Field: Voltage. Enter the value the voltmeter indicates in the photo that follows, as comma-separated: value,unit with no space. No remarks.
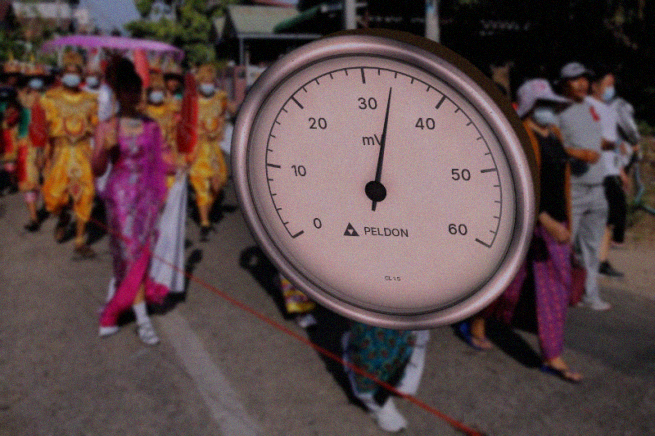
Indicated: 34,mV
